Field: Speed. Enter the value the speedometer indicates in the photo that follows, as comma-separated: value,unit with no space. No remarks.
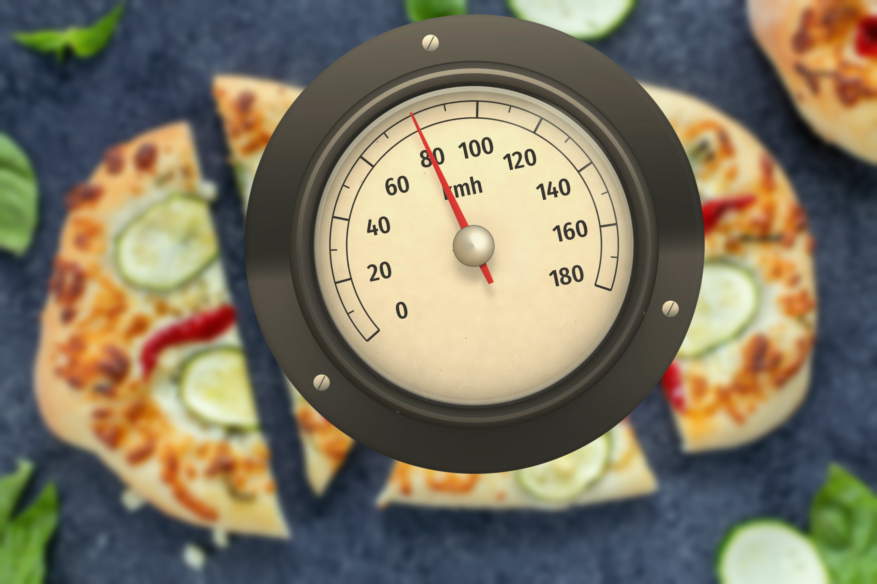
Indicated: 80,km/h
